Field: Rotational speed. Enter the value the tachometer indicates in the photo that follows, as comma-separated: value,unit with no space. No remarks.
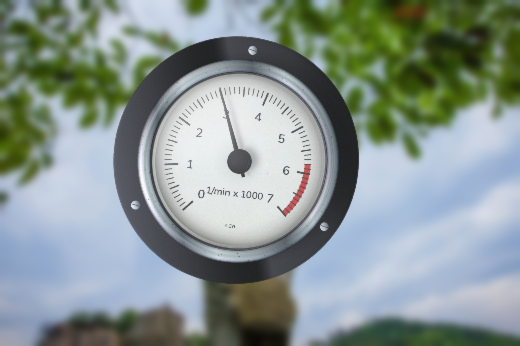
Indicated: 3000,rpm
